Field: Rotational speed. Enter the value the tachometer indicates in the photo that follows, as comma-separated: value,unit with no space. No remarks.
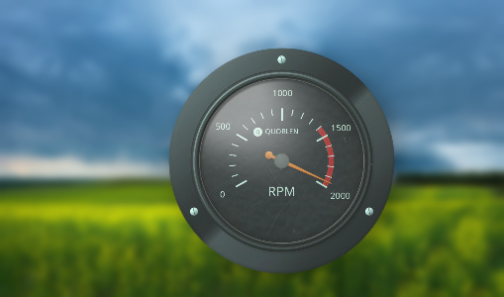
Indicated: 1950,rpm
